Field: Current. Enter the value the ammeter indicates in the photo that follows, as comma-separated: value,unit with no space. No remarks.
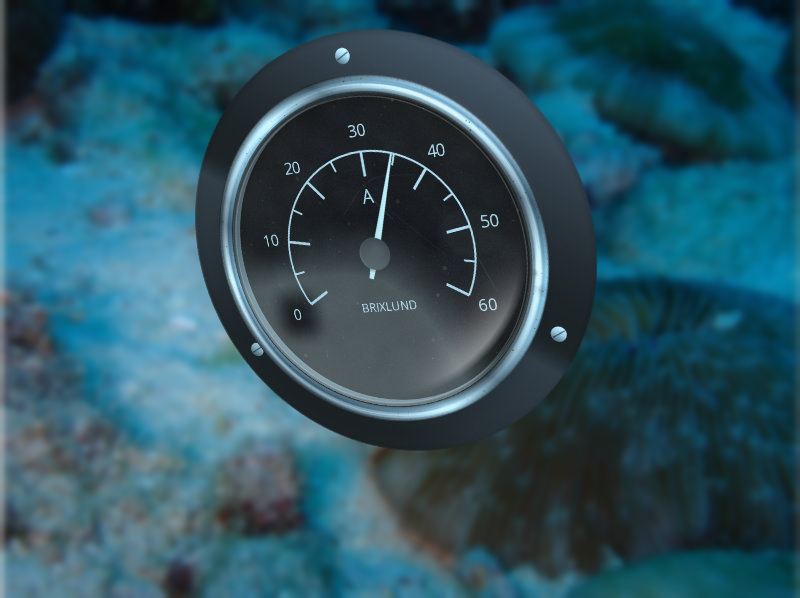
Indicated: 35,A
